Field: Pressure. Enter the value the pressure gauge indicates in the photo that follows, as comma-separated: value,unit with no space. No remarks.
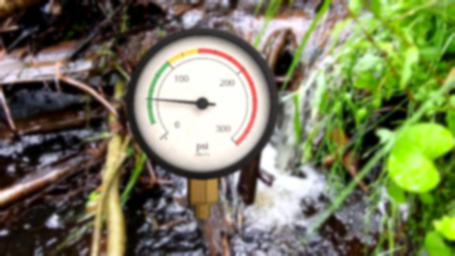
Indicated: 50,psi
